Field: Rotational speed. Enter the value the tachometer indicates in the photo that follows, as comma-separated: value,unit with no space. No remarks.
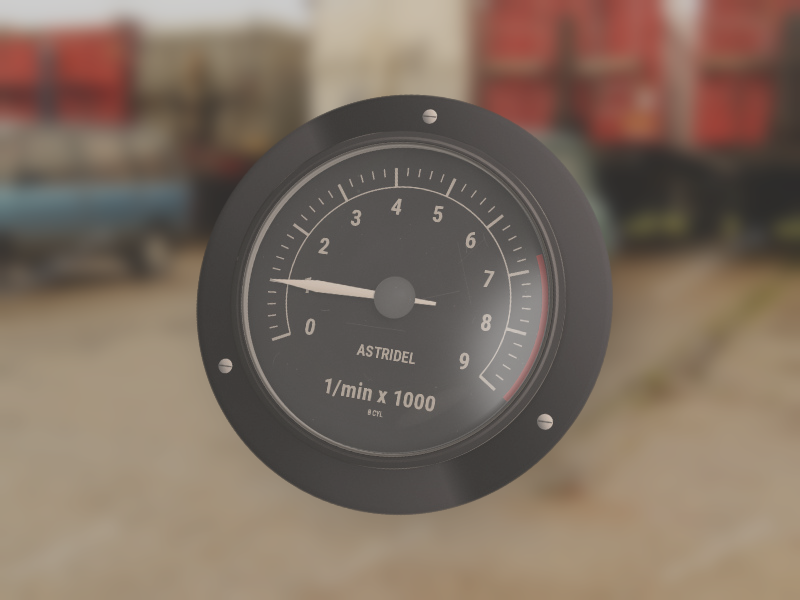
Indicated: 1000,rpm
